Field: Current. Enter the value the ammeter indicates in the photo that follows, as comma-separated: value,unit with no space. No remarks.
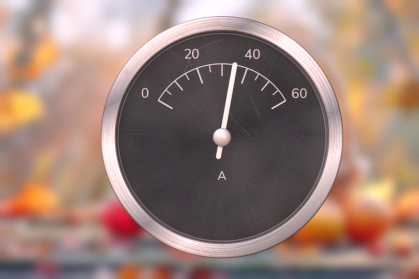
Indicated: 35,A
